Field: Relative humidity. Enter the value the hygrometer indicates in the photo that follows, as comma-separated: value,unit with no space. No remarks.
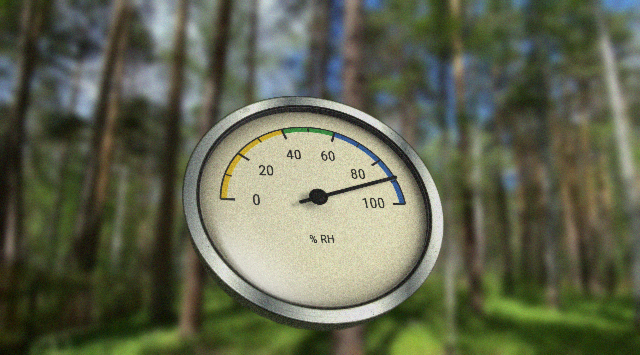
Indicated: 90,%
